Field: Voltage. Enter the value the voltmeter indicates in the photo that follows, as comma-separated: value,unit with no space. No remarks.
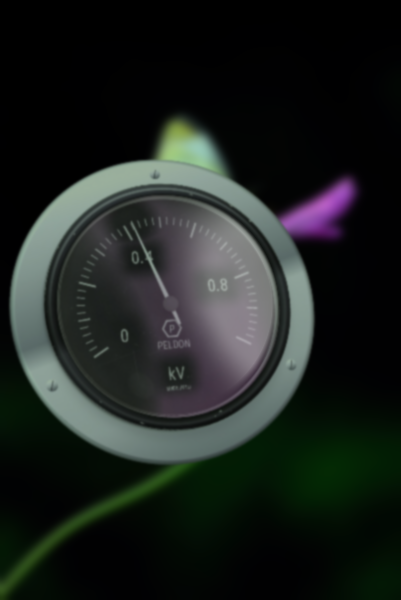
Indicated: 0.42,kV
